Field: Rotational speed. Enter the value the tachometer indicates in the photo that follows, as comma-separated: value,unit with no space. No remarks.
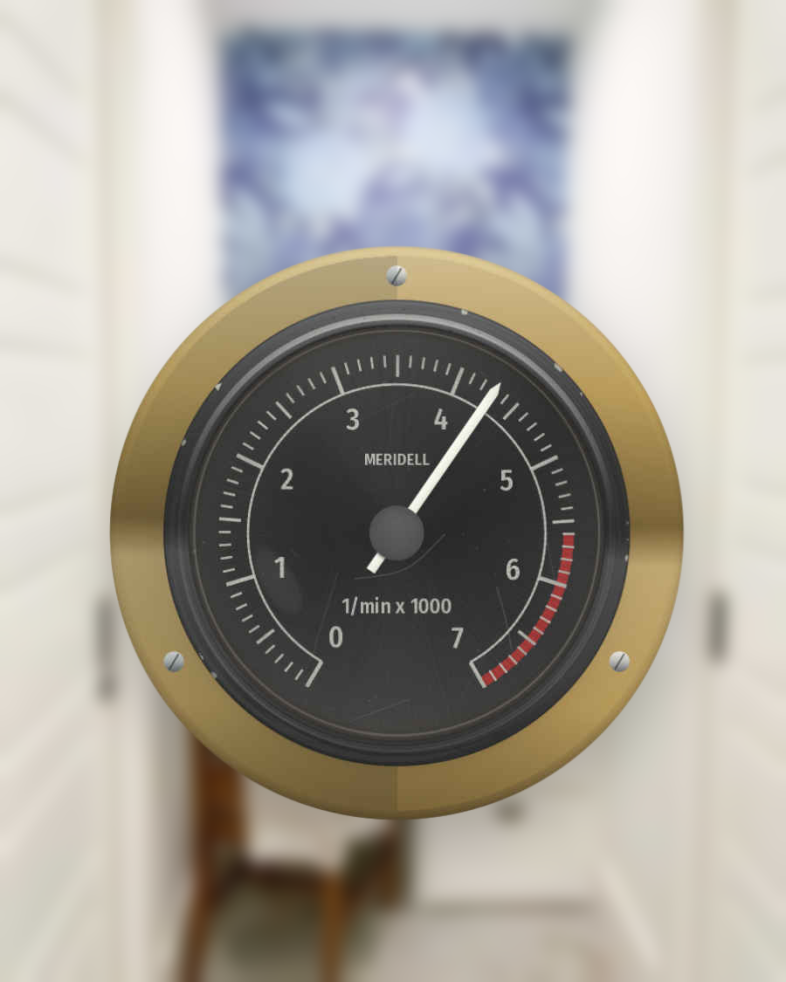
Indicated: 4300,rpm
